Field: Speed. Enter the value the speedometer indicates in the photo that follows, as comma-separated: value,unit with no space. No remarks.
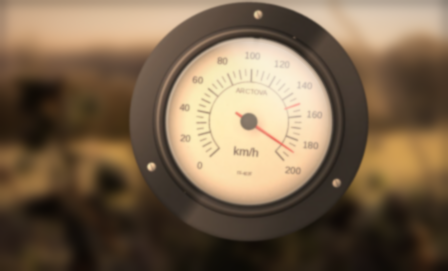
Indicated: 190,km/h
